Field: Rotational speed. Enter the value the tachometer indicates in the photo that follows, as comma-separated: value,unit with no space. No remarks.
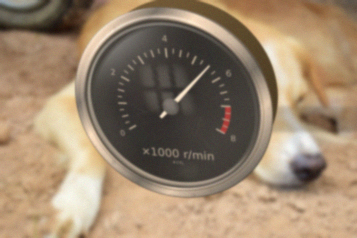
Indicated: 5500,rpm
